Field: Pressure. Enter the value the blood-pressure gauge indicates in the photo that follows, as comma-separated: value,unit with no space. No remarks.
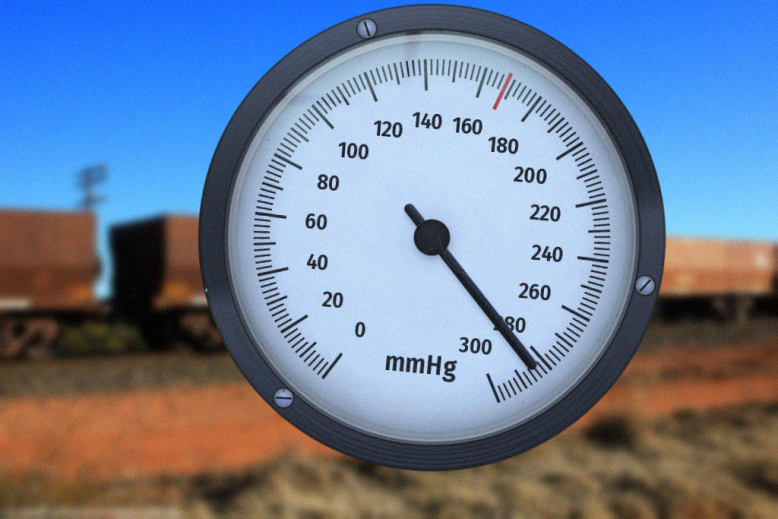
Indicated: 284,mmHg
